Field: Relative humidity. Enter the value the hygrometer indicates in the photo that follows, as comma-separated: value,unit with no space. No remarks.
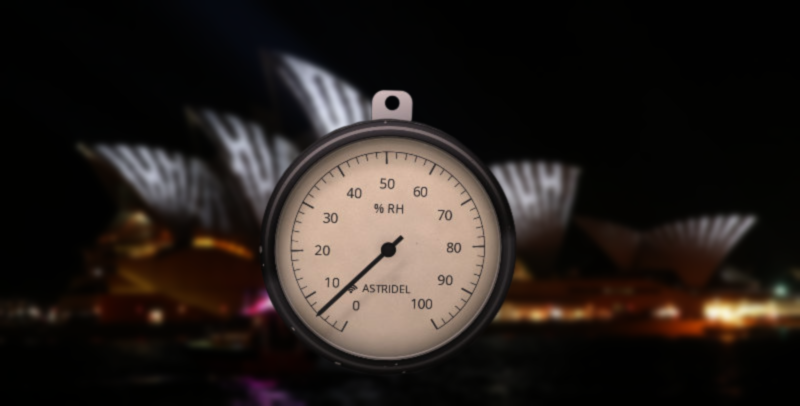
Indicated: 6,%
